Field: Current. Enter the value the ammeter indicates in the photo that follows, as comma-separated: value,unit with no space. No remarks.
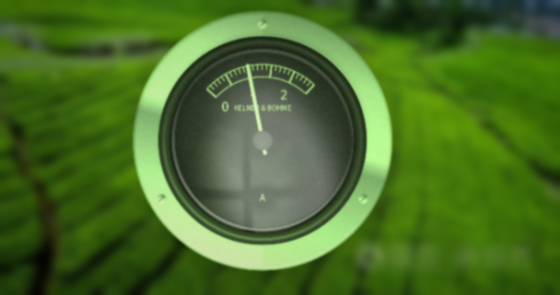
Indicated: 1,A
